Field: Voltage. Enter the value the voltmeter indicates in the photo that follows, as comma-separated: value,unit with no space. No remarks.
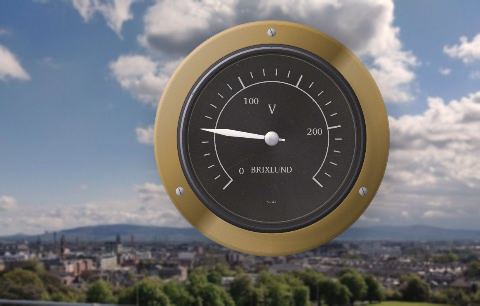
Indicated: 50,V
